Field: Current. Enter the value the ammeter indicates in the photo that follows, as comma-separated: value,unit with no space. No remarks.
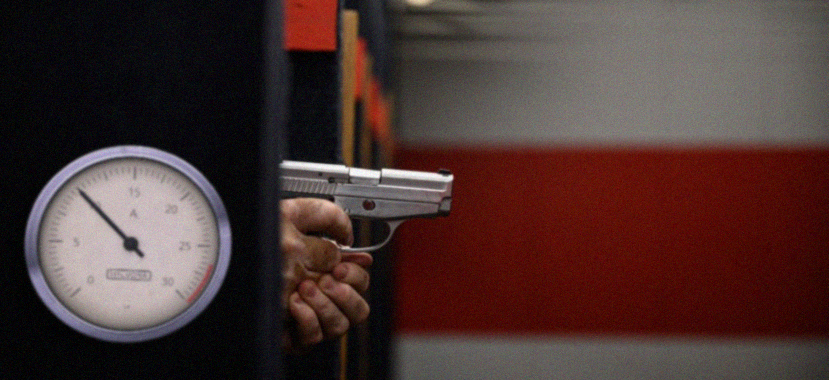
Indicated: 10,A
